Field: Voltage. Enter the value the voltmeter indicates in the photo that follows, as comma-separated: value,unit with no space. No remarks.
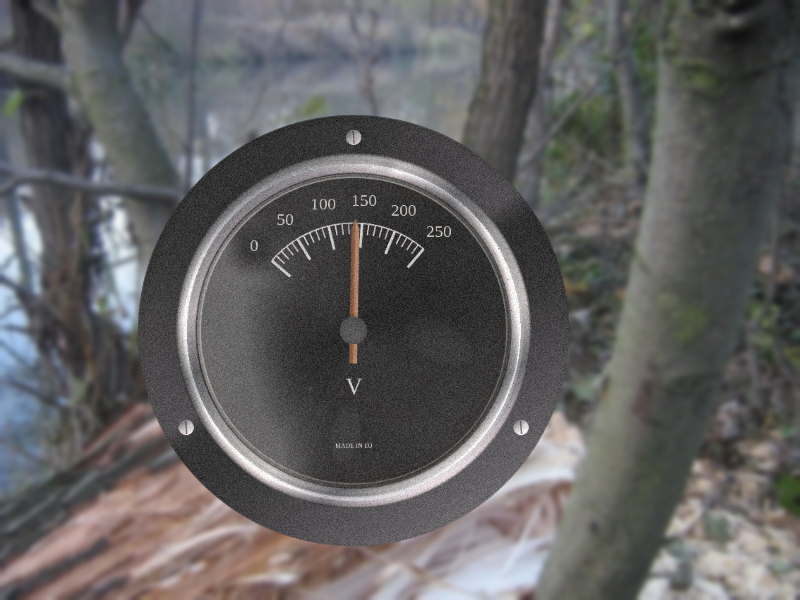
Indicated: 140,V
